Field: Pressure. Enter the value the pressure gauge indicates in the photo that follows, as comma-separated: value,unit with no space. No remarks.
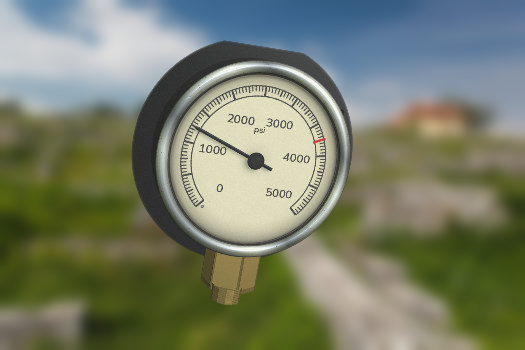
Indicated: 1250,psi
